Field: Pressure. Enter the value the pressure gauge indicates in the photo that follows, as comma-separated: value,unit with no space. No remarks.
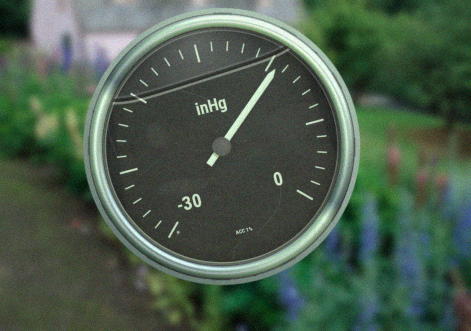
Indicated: -9.5,inHg
